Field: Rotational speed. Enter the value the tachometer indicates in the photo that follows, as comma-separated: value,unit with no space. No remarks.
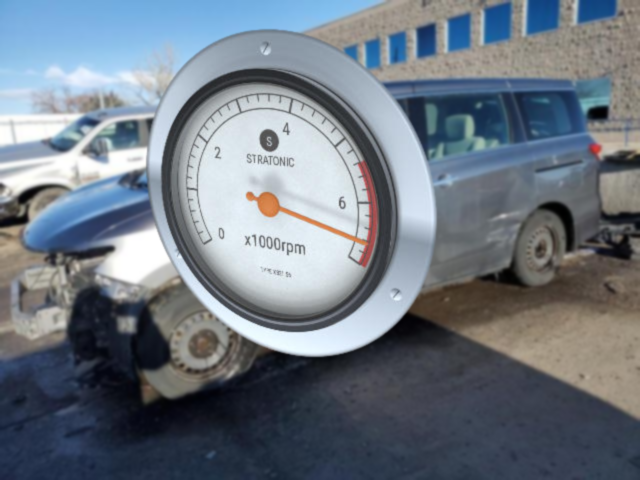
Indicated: 6600,rpm
